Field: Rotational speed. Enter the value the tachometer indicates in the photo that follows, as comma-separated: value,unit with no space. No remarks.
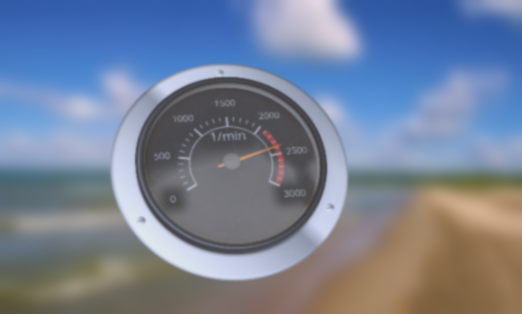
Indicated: 2400,rpm
